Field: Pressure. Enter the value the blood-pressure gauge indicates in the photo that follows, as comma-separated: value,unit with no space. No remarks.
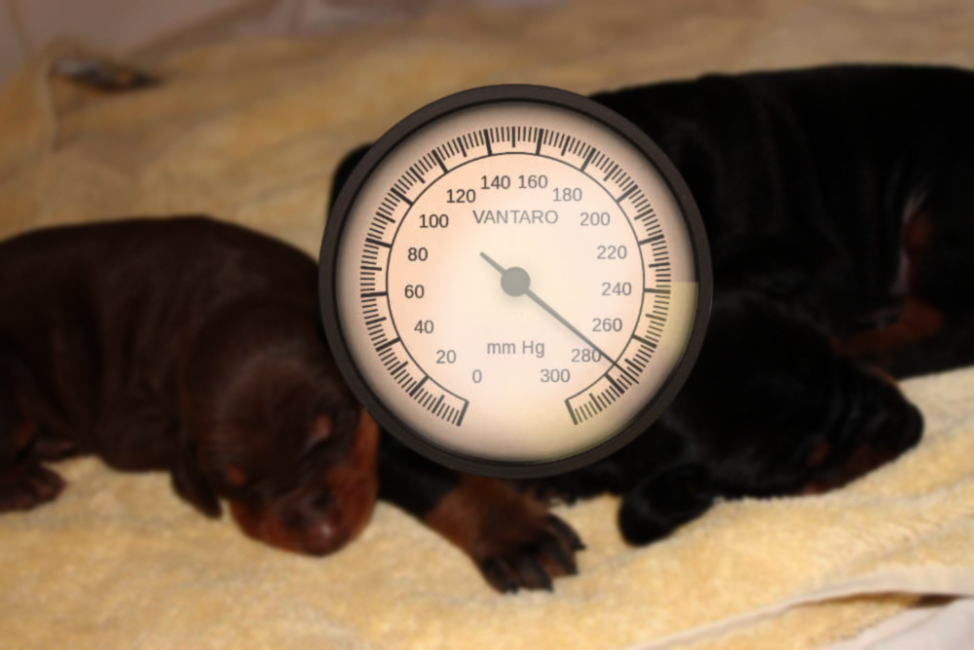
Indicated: 274,mmHg
